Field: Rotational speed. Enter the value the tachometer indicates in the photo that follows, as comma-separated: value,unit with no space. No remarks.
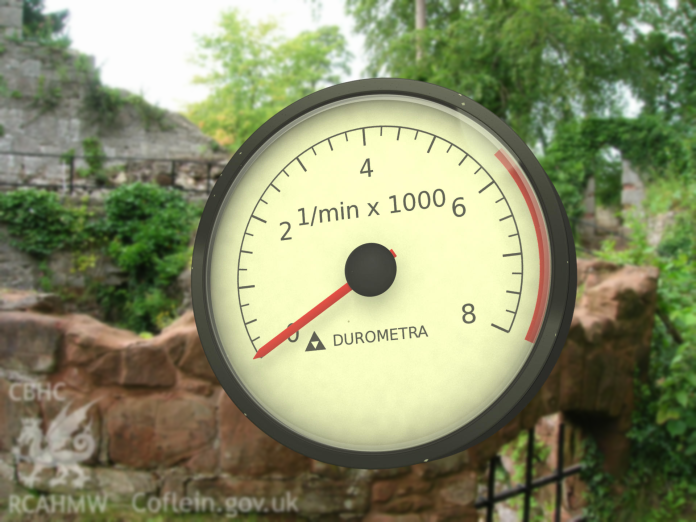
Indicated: 0,rpm
